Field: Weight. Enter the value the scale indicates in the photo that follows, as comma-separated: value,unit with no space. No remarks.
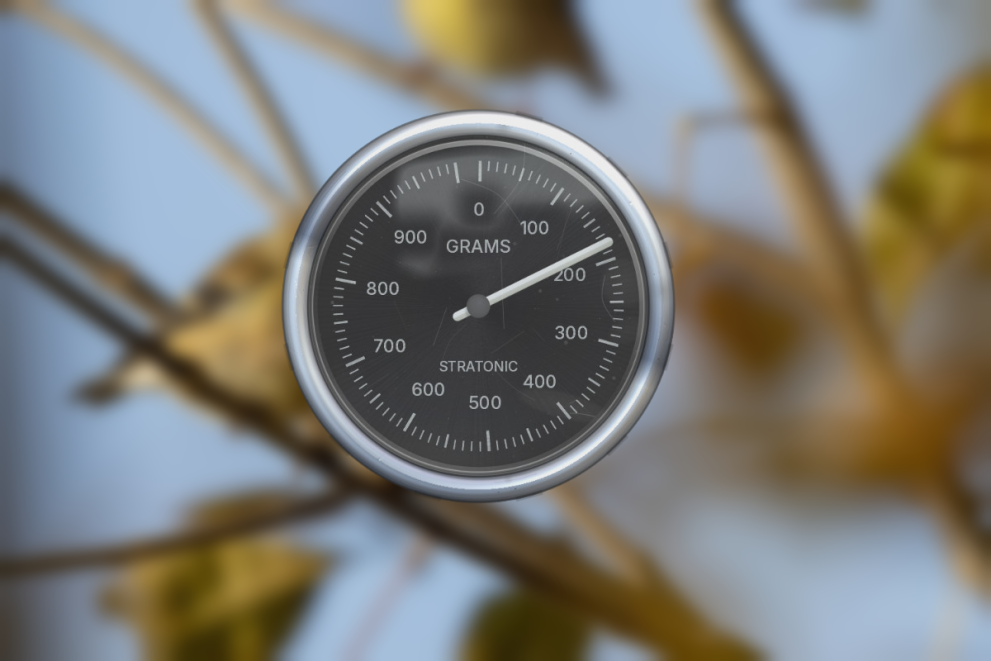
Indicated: 180,g
